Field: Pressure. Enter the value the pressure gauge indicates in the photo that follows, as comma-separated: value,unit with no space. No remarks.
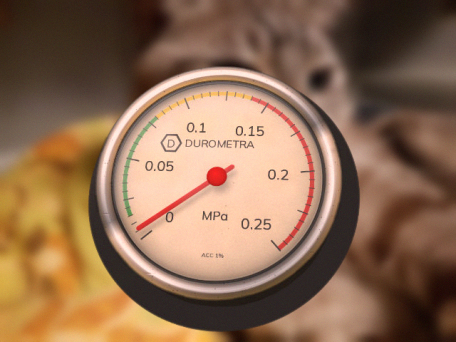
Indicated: 0.005,MPa
